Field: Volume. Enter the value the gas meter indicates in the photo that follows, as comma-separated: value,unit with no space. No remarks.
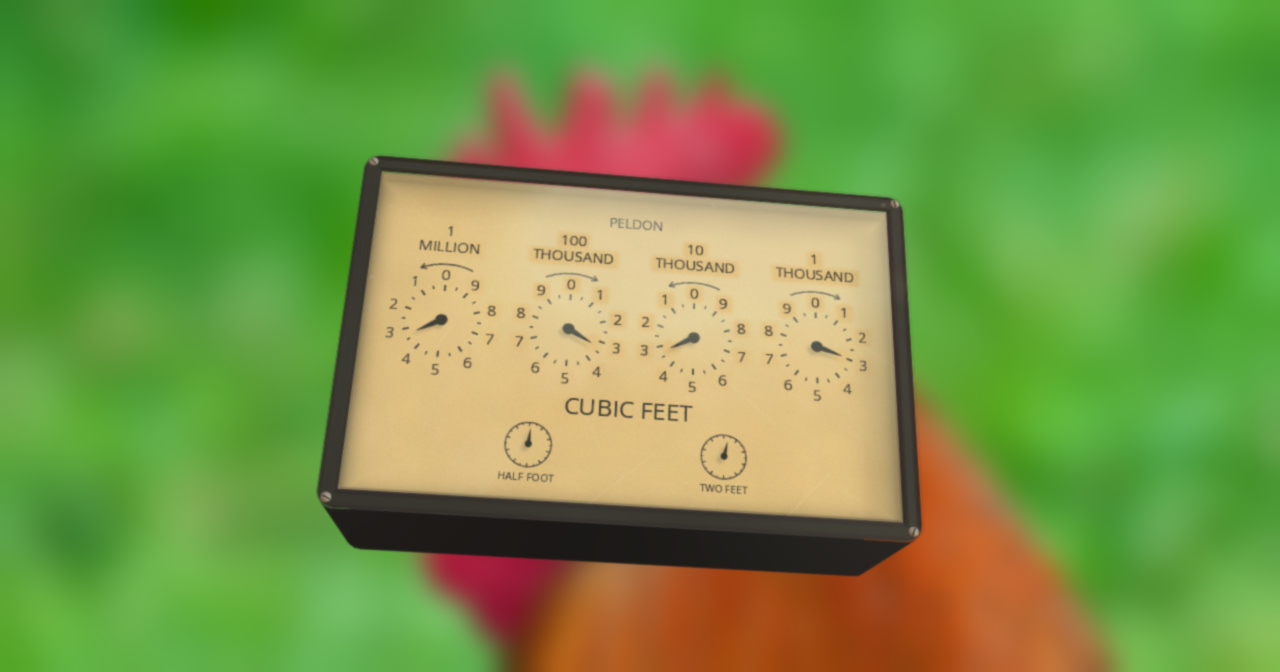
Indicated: 333300,ft³
